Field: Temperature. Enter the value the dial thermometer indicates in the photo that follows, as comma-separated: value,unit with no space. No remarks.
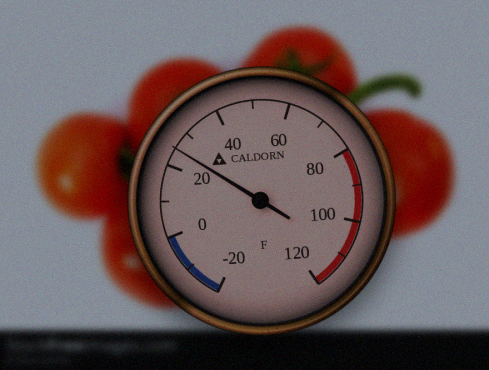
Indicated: 25,°F
